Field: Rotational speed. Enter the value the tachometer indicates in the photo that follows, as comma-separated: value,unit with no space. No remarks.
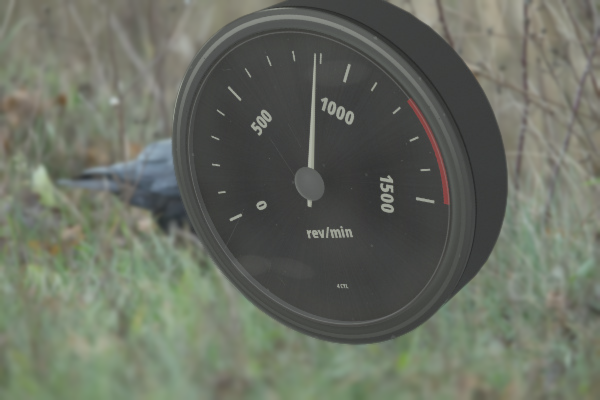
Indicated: 900,rpm
